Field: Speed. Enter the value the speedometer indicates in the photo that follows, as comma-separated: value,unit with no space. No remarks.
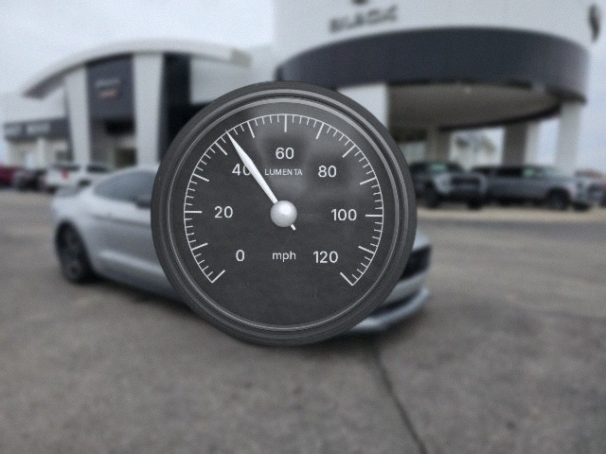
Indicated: 44,mph
